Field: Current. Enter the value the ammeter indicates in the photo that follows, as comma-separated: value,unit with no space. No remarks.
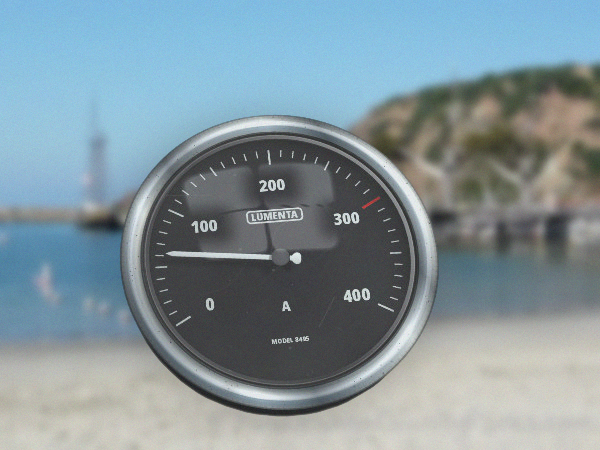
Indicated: 60,A
